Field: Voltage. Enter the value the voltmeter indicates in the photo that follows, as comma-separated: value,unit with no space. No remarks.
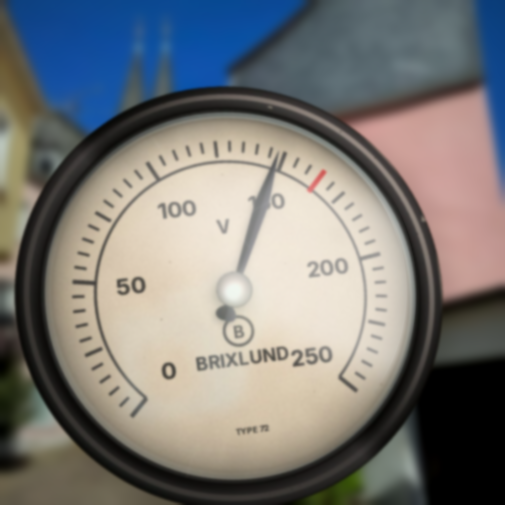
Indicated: 147.5,V
